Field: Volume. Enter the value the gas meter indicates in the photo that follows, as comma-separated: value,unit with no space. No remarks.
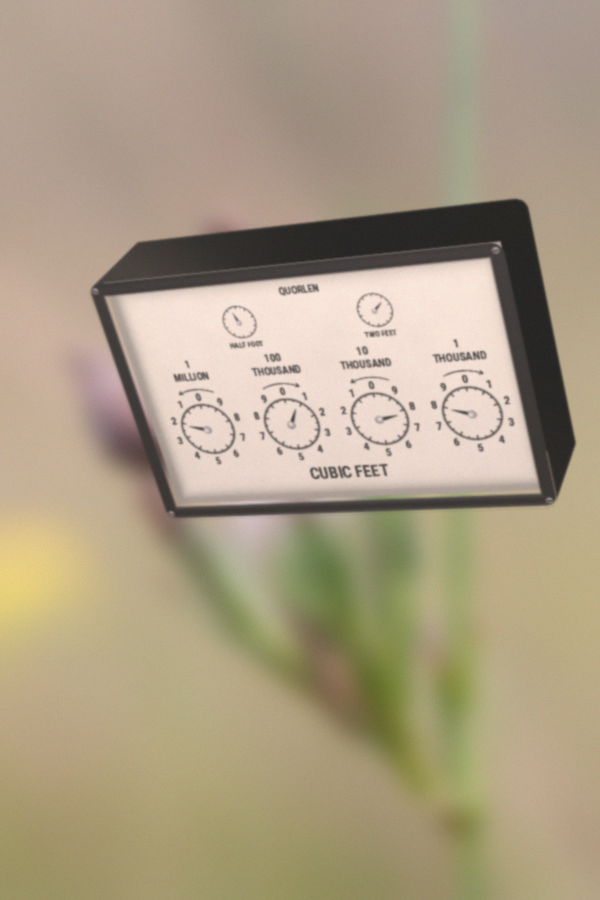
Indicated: 207800,ft³
